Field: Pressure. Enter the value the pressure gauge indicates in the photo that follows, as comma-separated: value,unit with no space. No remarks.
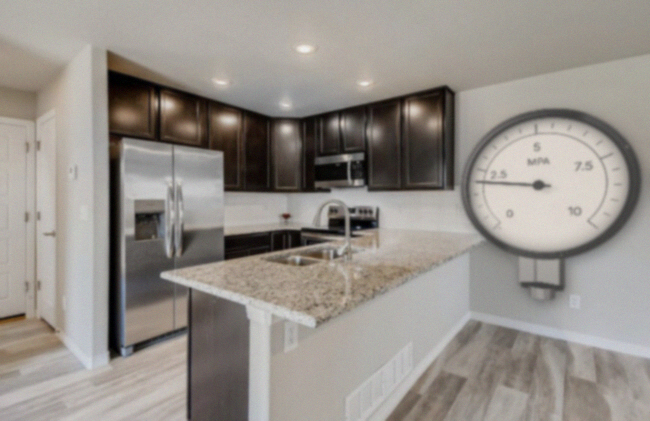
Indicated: 2,MPa
